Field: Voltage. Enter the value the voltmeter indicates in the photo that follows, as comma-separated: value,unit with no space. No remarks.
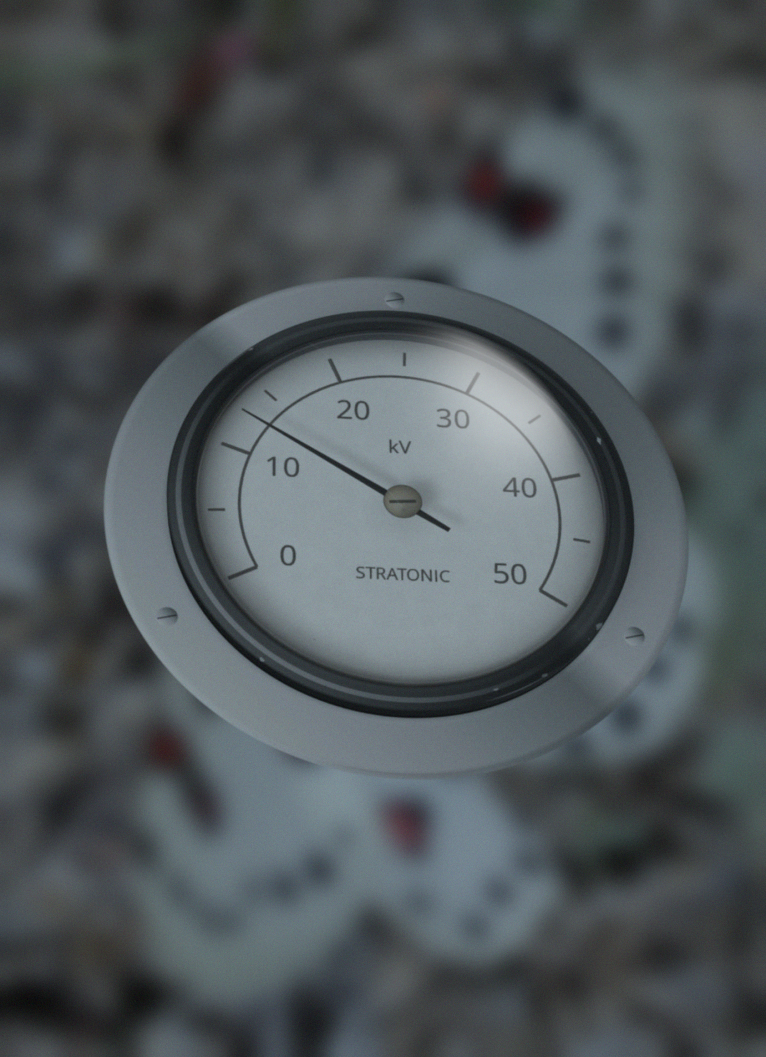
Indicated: 12.5,kV
